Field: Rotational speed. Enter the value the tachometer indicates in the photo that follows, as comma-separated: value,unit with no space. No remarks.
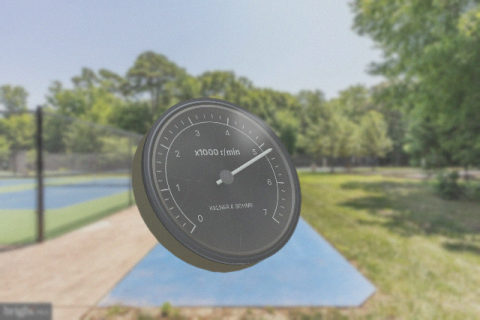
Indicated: 5200,rpm
